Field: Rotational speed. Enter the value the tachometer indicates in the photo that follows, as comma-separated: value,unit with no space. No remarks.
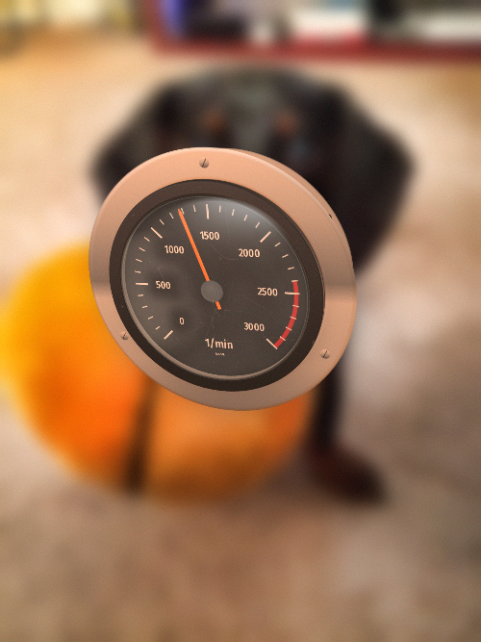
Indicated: 1300,rpm
